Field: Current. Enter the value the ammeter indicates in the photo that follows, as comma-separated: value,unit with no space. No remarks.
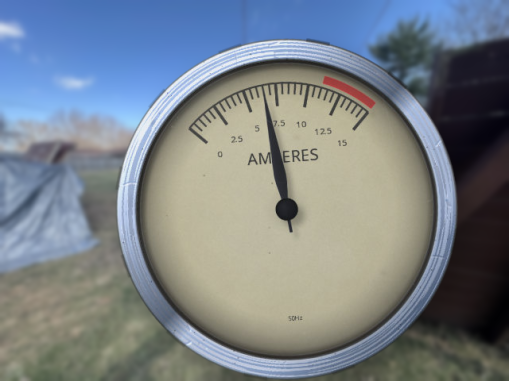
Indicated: 6.5,A
